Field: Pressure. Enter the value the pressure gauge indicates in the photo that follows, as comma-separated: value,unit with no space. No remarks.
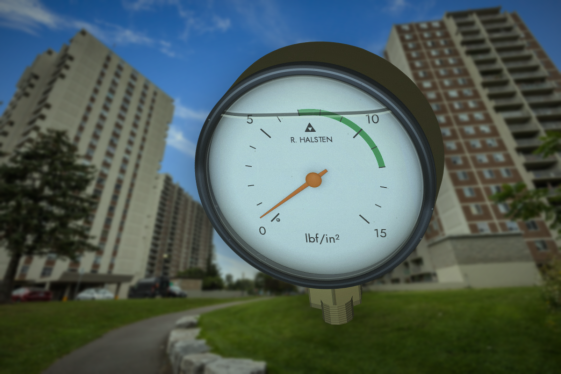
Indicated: 0.5,psi
